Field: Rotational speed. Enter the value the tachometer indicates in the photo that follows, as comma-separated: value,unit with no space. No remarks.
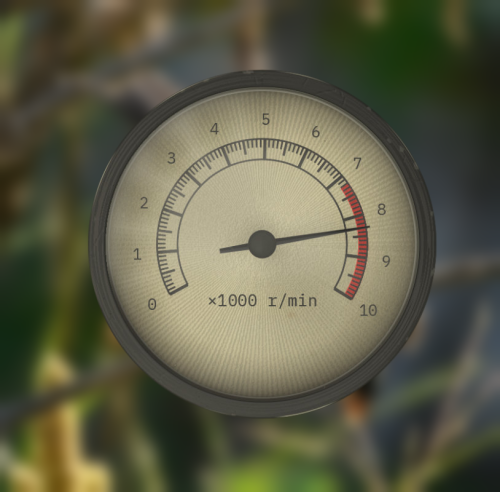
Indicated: 8300,rpm
